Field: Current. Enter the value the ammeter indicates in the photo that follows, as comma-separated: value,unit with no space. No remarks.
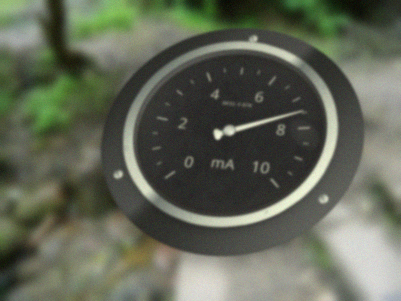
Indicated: 7.5,mA
